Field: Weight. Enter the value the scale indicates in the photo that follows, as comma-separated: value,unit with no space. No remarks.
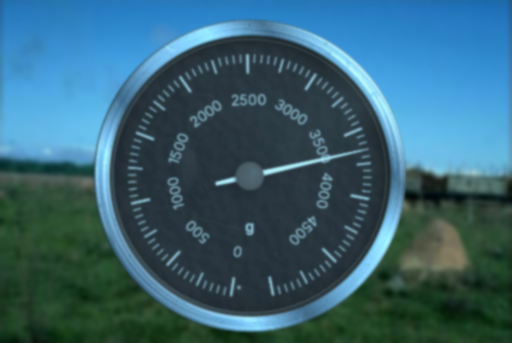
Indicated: 3650,g
